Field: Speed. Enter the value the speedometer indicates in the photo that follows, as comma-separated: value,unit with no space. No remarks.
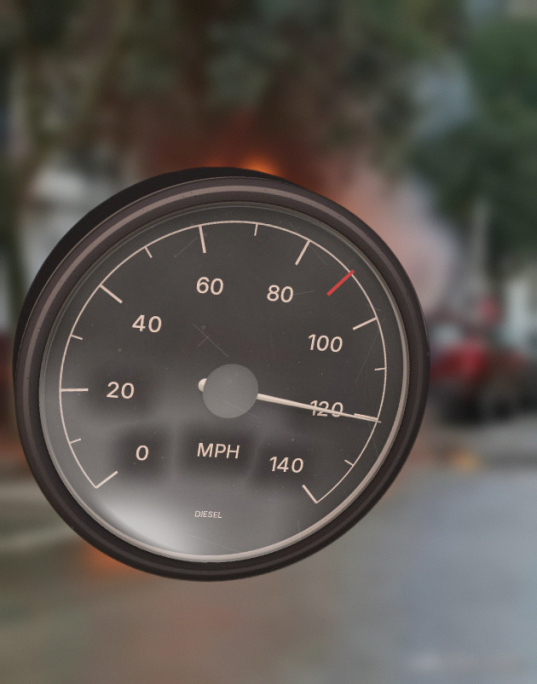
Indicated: 120,mph
